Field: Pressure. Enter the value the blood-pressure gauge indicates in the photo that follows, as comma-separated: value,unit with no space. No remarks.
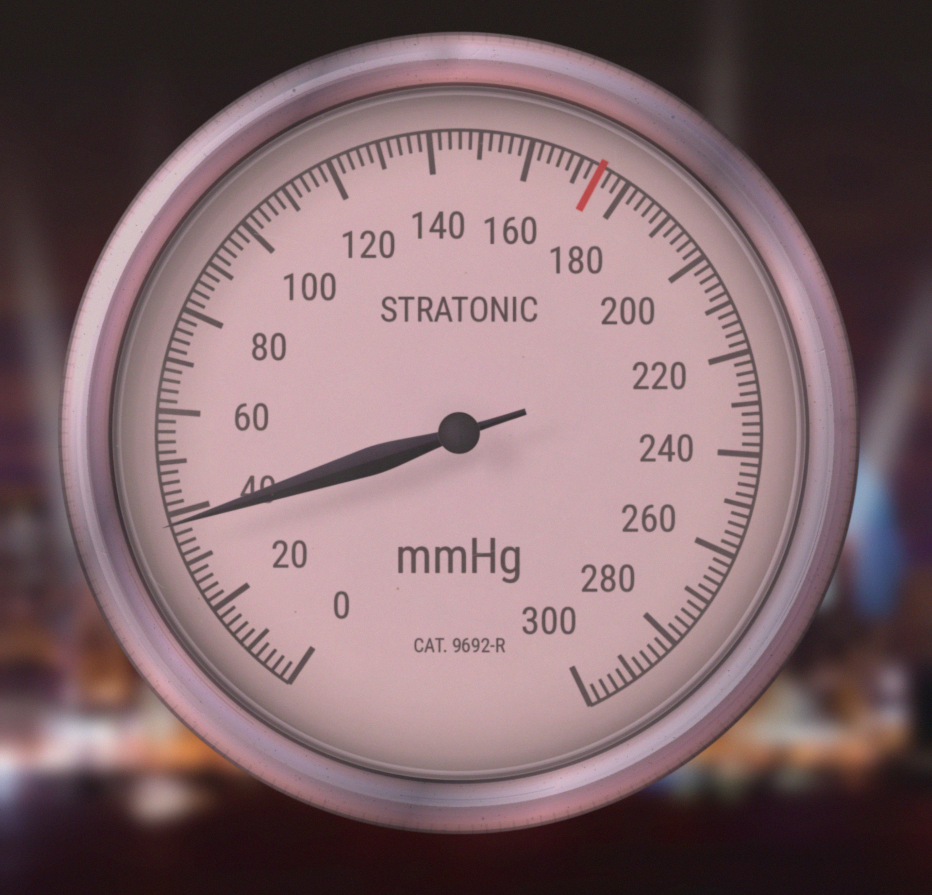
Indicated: 38,mmHg
